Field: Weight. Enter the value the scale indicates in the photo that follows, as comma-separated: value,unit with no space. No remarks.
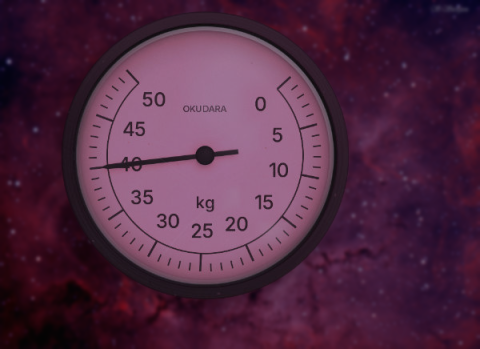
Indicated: 40,kg
